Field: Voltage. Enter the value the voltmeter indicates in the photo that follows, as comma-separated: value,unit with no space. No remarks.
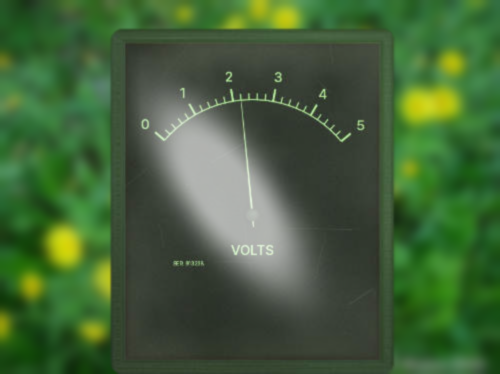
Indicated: 2.2,V
